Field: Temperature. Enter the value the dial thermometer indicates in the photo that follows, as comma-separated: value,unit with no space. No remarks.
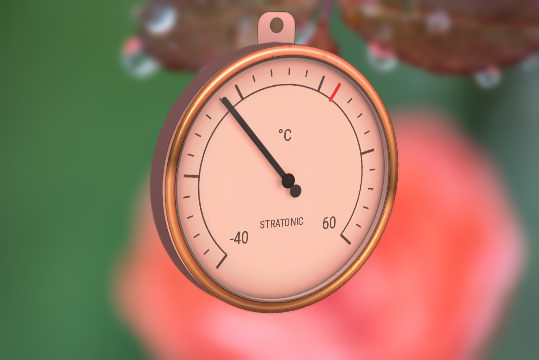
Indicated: -4,°C
